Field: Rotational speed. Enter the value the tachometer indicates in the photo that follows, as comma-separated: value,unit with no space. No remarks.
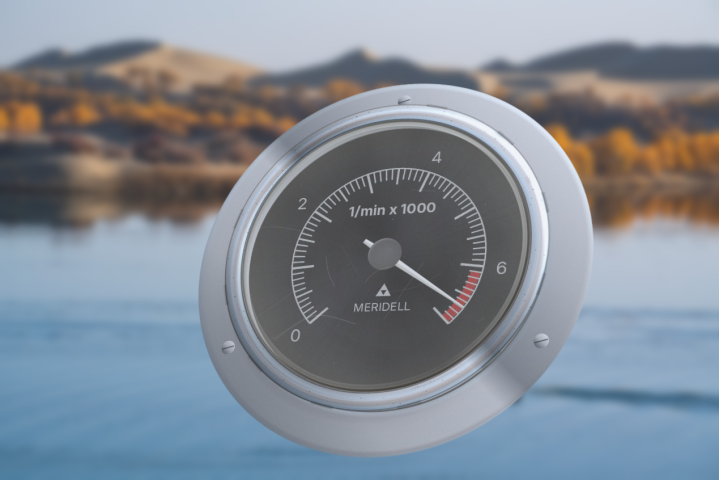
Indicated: 6700,rpm
